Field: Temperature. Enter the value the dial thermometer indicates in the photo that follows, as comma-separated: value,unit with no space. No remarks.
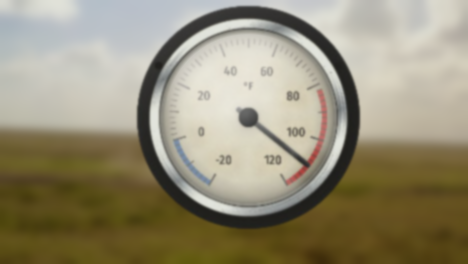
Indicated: 110,°F
